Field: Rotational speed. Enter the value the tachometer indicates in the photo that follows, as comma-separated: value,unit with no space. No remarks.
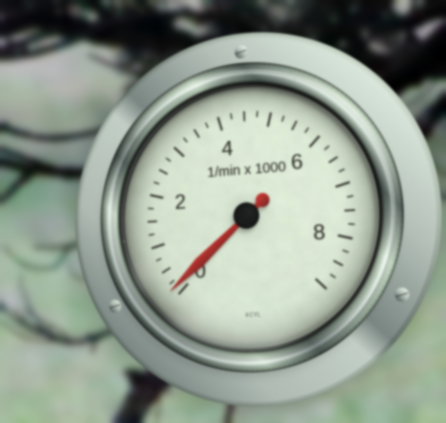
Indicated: 125,rpm
